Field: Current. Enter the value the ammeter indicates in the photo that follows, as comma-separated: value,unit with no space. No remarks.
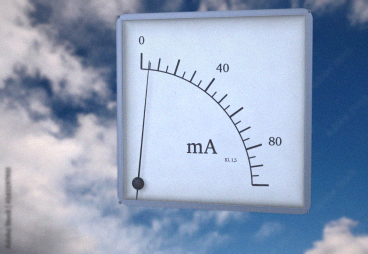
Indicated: 5,mA
